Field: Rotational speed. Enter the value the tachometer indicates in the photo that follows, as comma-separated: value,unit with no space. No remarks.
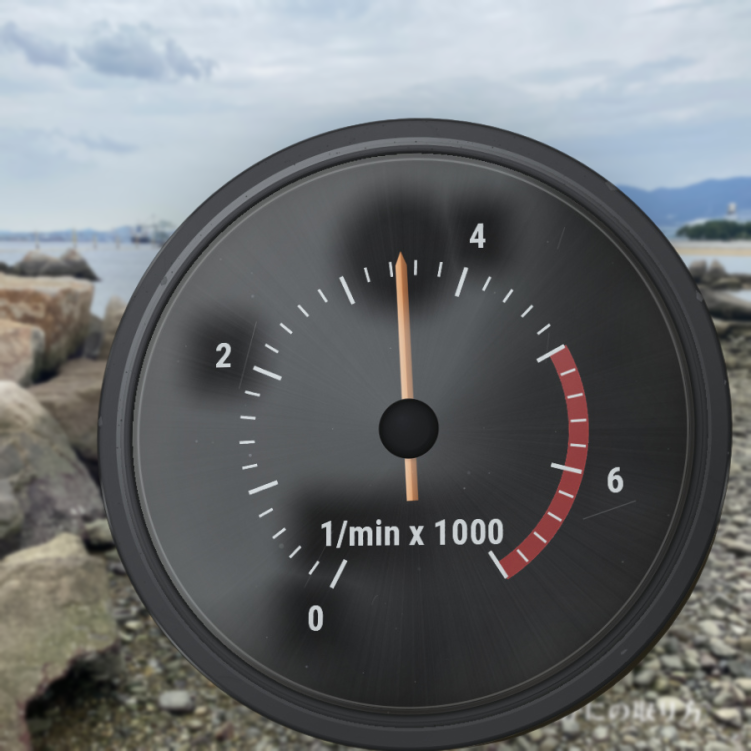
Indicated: 3500,rpm
